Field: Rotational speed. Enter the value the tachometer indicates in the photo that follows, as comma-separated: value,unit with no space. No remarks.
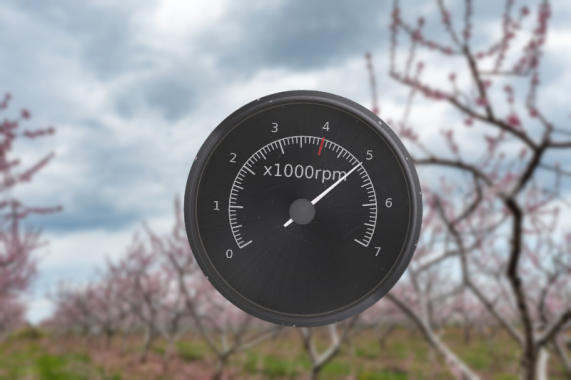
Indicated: 5000,rpm
